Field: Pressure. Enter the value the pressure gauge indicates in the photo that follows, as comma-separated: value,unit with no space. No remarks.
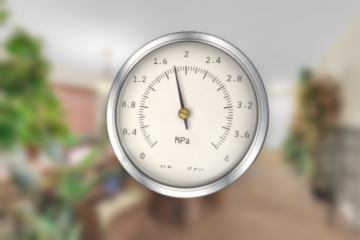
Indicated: 1.8,MPa
